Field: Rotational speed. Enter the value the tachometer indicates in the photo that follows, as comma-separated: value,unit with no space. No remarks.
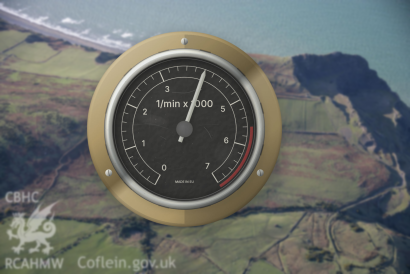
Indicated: 4000,rpm
